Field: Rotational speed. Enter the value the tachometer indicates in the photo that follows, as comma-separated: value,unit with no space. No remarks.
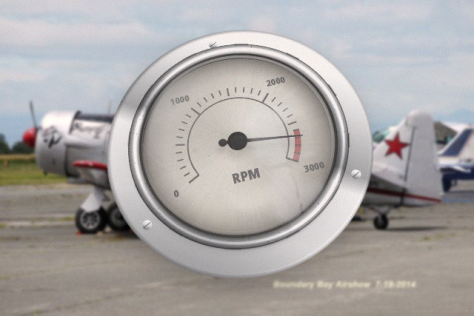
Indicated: 2700,rpm
